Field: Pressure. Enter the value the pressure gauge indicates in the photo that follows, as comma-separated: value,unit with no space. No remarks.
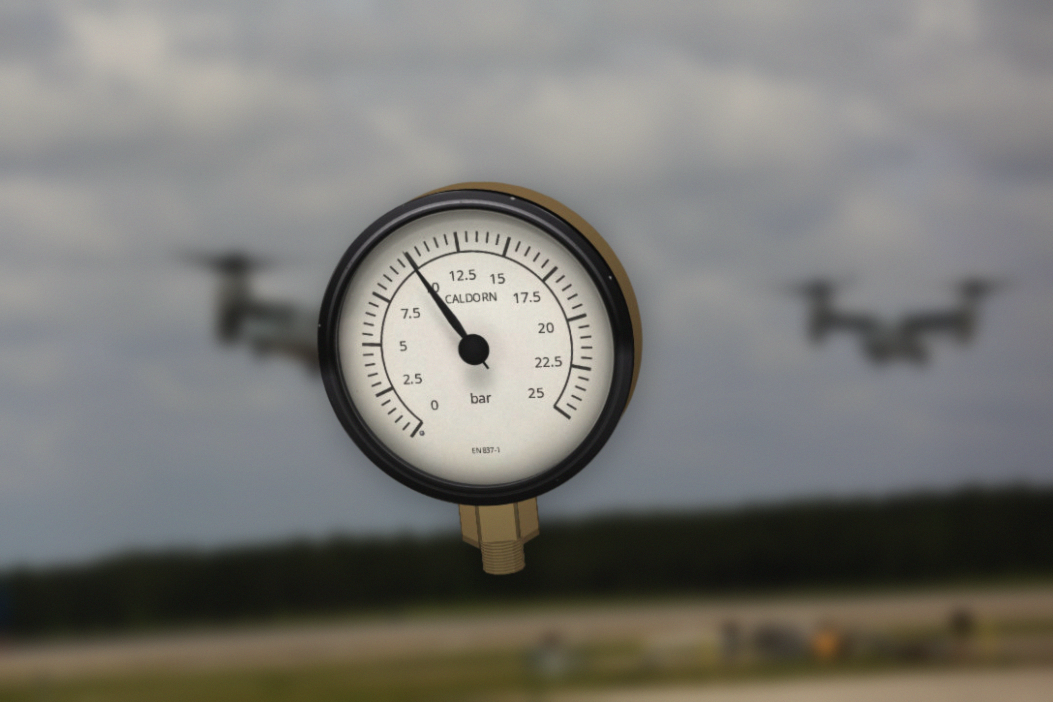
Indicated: 10,bar
